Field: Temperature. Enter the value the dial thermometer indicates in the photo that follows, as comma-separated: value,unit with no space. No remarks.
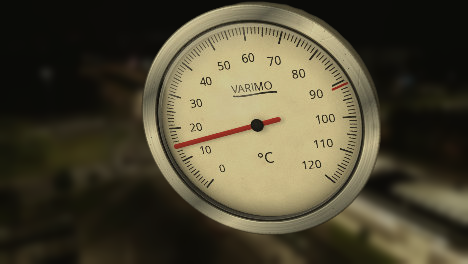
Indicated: 15,°C
